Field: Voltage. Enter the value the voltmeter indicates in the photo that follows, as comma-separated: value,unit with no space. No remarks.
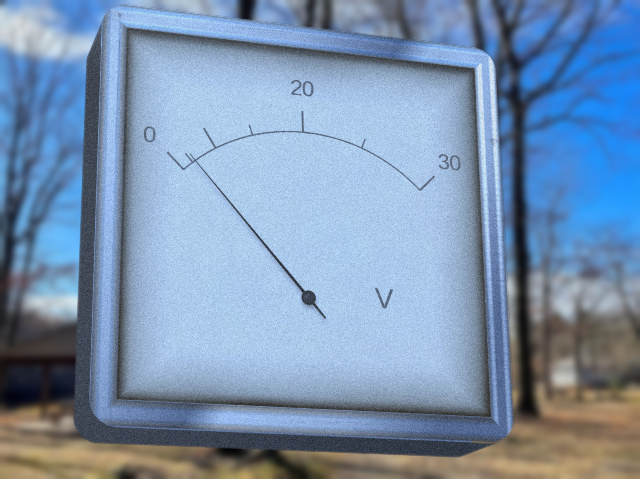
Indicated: 5,V
